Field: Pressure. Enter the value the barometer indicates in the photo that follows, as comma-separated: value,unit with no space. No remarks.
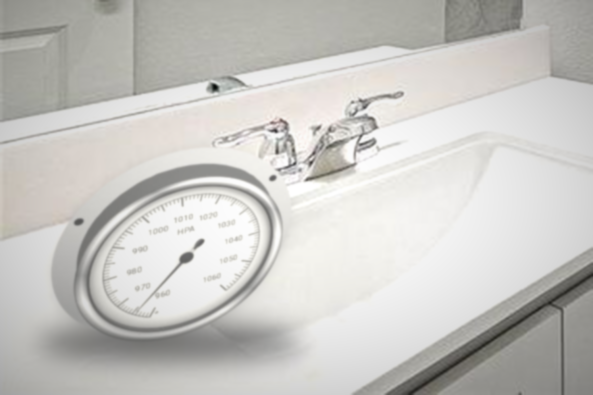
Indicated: 965,hPa
